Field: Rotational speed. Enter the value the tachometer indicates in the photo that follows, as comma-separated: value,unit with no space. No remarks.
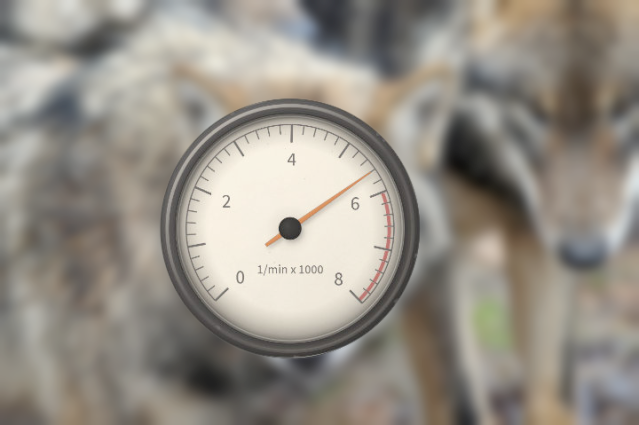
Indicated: 5600,rpm
